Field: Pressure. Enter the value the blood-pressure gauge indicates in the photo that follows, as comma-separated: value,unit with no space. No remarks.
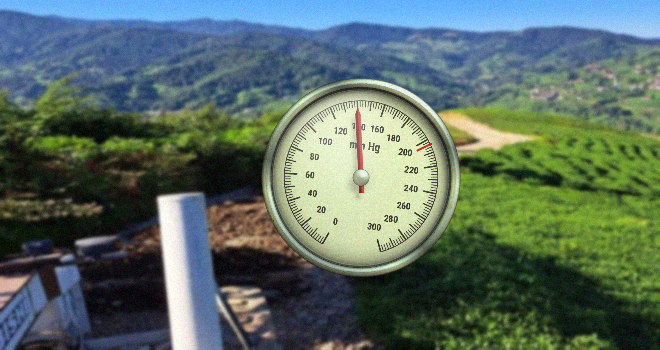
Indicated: 140,mmHg
